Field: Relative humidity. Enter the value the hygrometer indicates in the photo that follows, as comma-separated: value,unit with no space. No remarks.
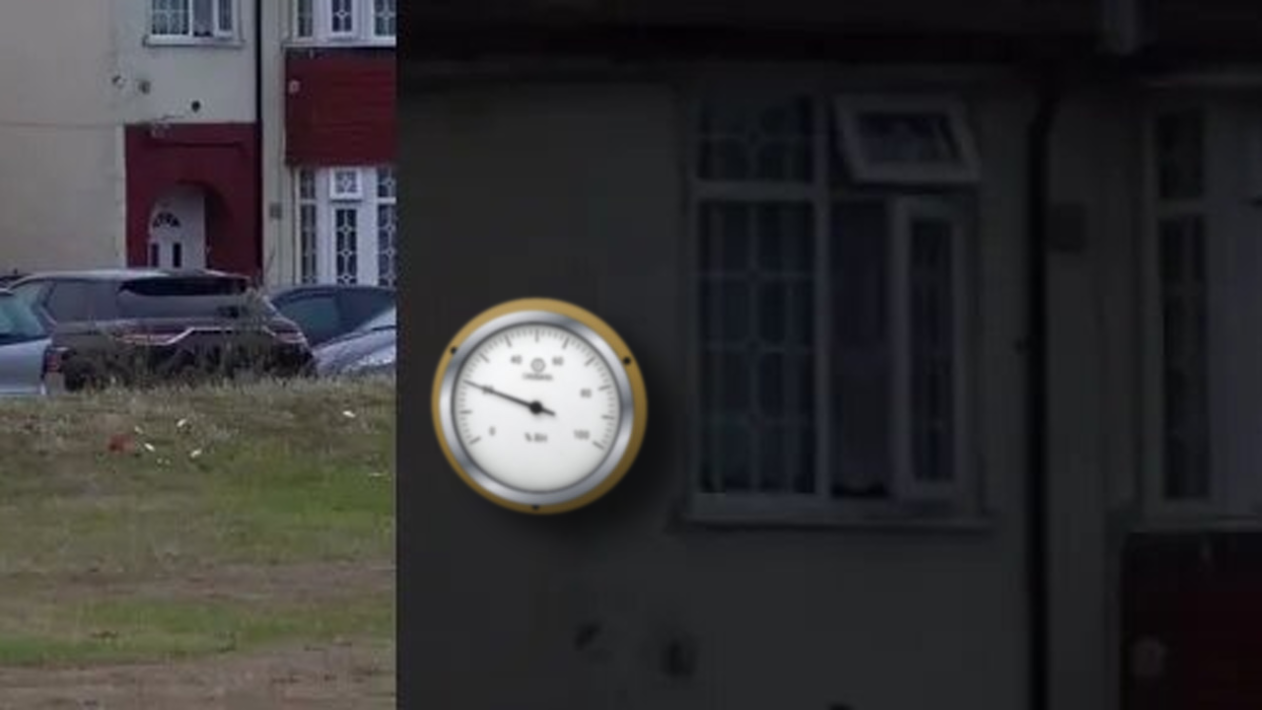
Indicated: 20,%
